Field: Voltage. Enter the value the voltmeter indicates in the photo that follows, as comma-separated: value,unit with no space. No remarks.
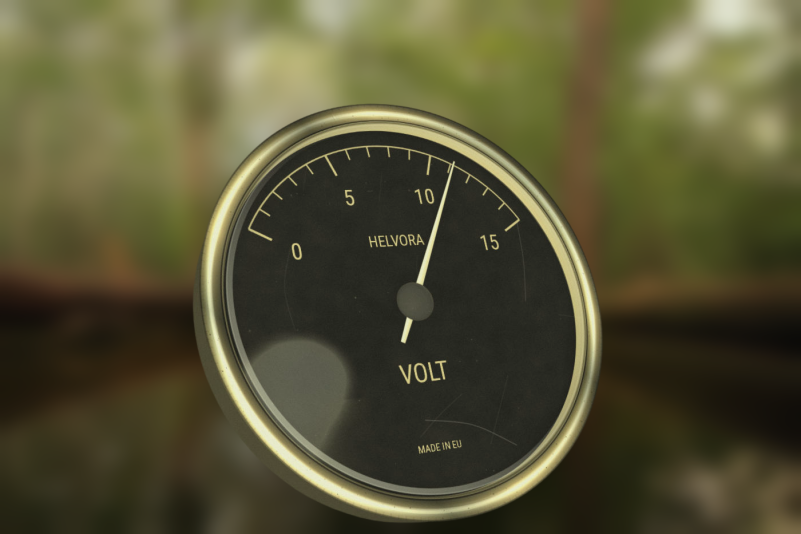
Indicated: 11,V
